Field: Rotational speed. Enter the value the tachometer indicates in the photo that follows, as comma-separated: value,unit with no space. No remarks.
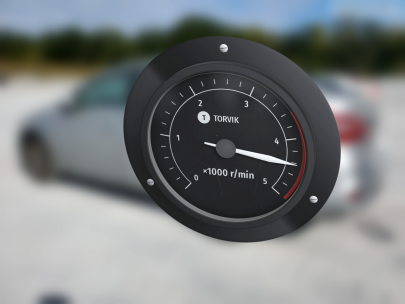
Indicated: 4400,rpm
